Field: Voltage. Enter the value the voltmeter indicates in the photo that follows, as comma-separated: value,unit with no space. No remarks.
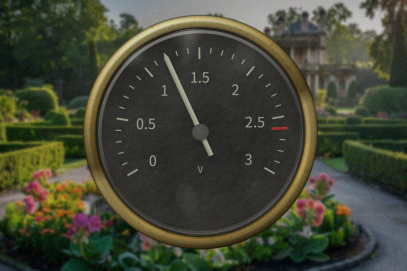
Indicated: 1.2,V
